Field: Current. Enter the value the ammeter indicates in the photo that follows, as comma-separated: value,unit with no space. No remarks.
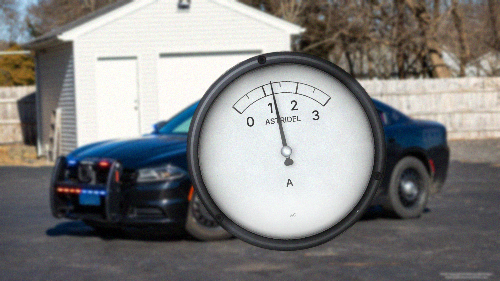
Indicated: 1.25,A
